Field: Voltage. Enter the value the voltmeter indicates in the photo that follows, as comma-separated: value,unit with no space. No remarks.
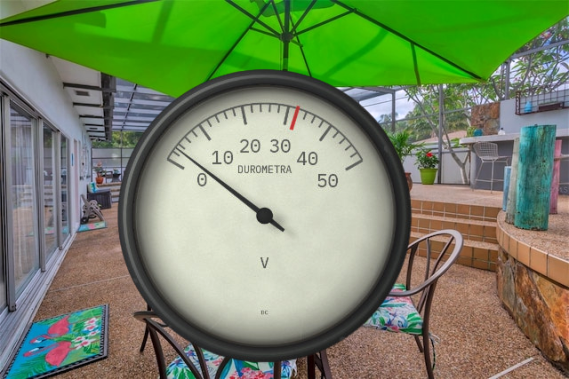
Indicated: 3,V
